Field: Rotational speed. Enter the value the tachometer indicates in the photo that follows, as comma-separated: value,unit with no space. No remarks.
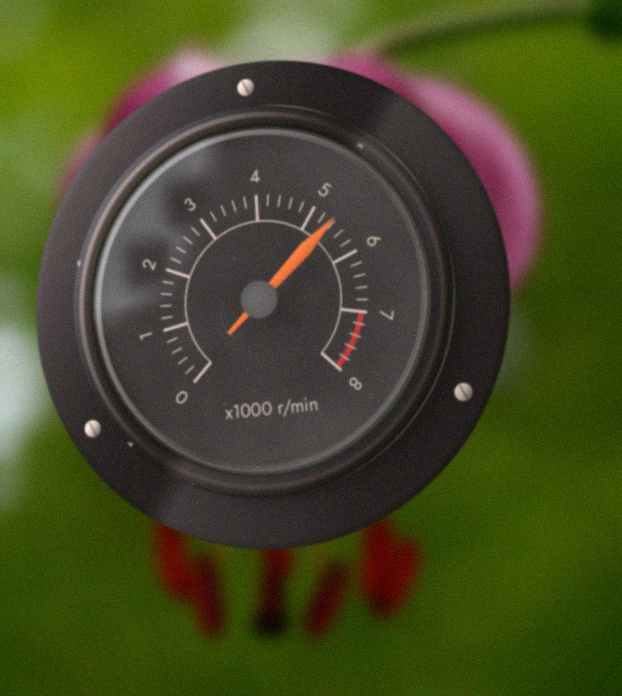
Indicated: 5400,rpm
